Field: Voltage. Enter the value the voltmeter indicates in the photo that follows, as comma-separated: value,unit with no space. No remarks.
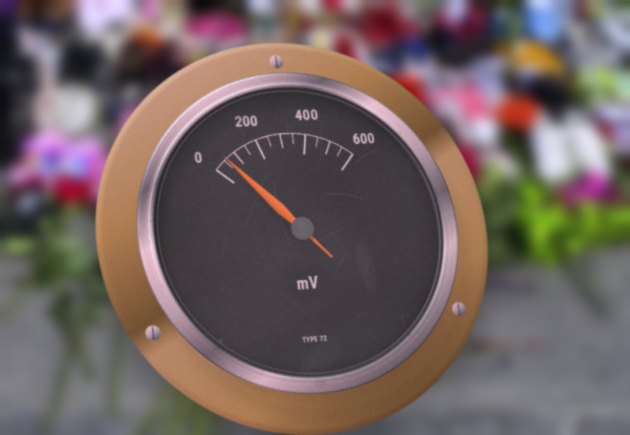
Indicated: 50,mV
